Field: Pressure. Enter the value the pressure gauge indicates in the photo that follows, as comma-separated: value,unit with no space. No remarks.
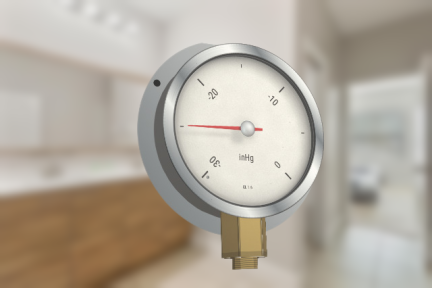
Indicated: -25,inHg
